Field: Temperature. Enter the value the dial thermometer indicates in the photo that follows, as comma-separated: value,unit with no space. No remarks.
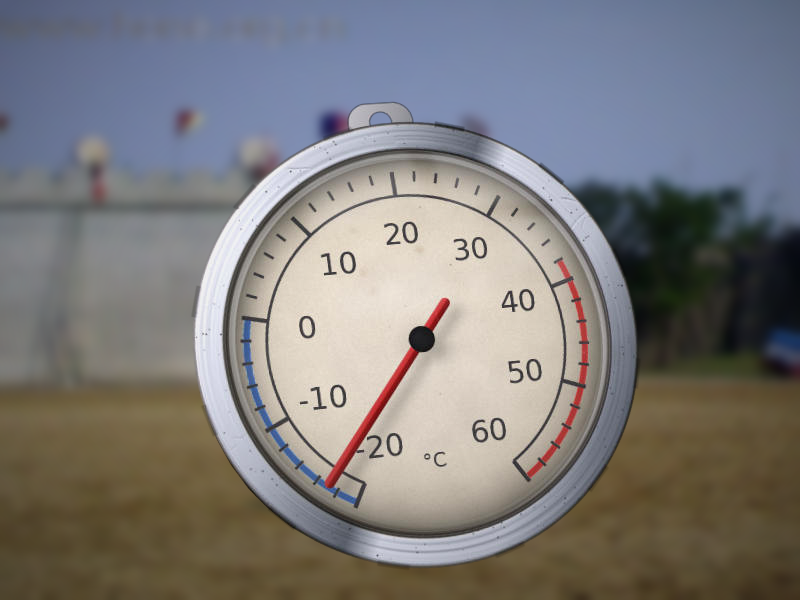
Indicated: -17,°C
